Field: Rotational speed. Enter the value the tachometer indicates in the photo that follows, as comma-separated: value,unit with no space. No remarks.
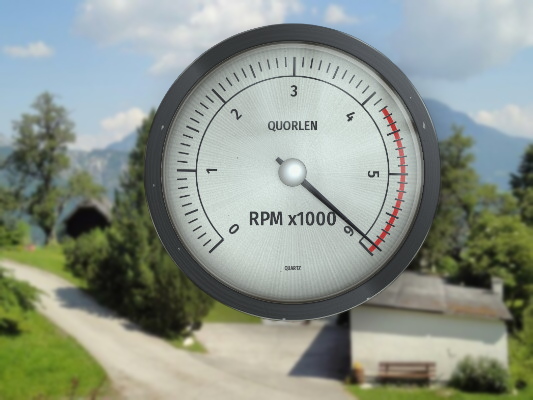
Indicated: 5900,rpm
